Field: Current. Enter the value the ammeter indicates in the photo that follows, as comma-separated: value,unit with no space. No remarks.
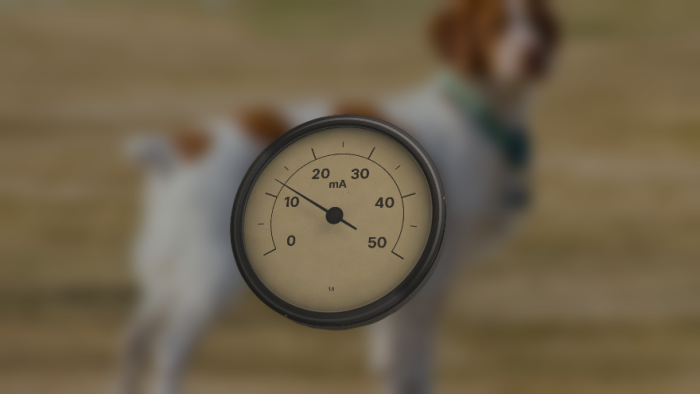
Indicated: 12.5,mA
